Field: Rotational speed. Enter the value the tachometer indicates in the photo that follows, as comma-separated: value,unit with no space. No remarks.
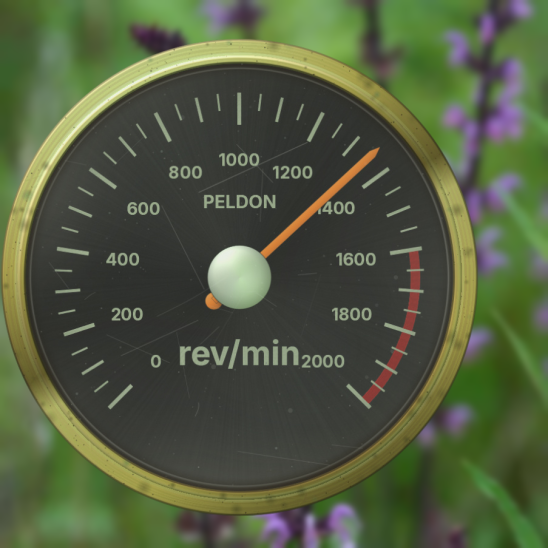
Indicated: 1350,rpm
